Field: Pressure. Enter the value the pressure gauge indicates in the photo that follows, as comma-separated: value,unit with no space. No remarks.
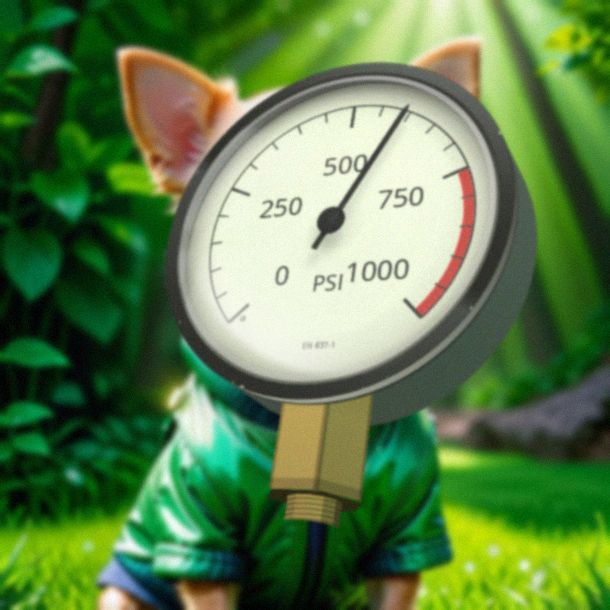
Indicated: 600,psi
